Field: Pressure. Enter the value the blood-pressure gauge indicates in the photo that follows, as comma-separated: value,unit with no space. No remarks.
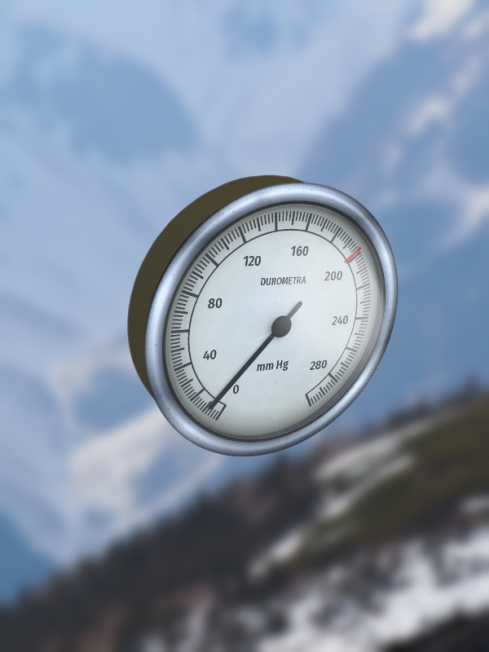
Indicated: 10,mmHg
